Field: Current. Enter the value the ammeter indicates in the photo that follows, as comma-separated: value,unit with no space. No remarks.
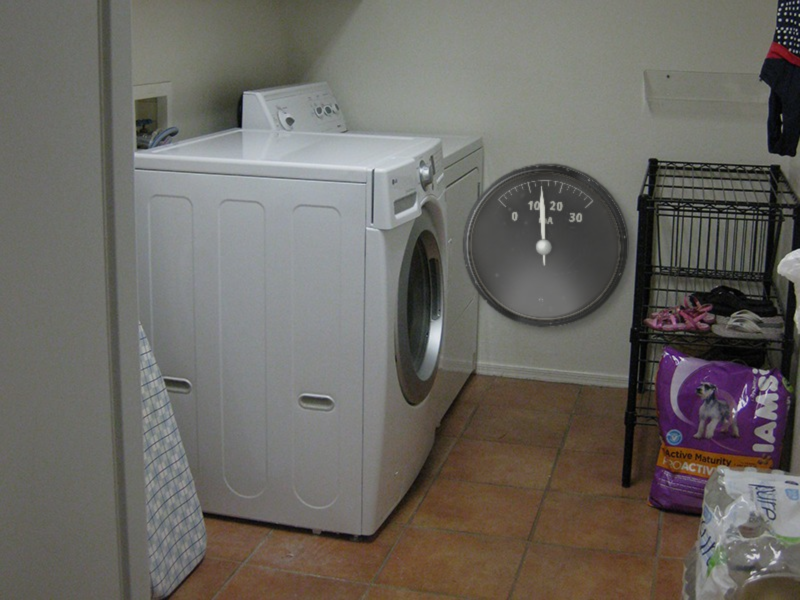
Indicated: 14,mA
